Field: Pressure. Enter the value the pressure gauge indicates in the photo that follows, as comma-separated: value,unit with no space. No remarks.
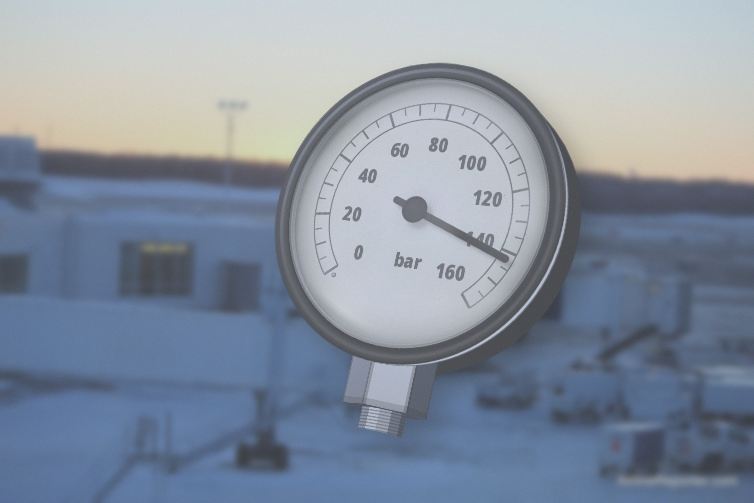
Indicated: 142.5,bar
